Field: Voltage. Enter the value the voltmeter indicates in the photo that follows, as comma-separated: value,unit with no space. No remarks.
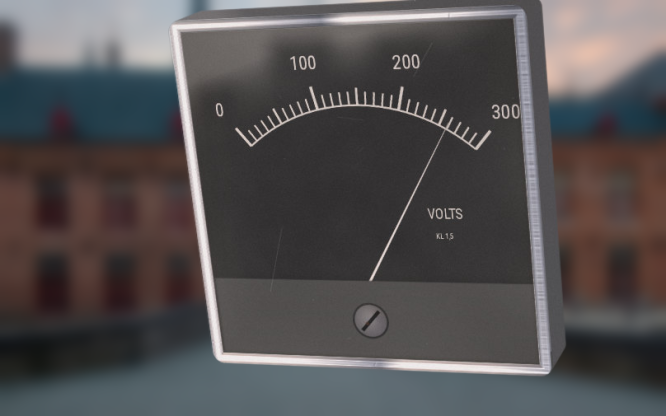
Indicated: 260,V
